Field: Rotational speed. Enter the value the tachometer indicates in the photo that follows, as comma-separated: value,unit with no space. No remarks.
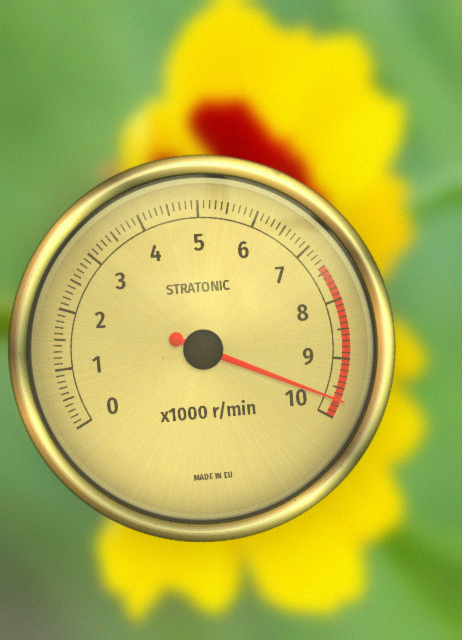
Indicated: 9700,rpm
